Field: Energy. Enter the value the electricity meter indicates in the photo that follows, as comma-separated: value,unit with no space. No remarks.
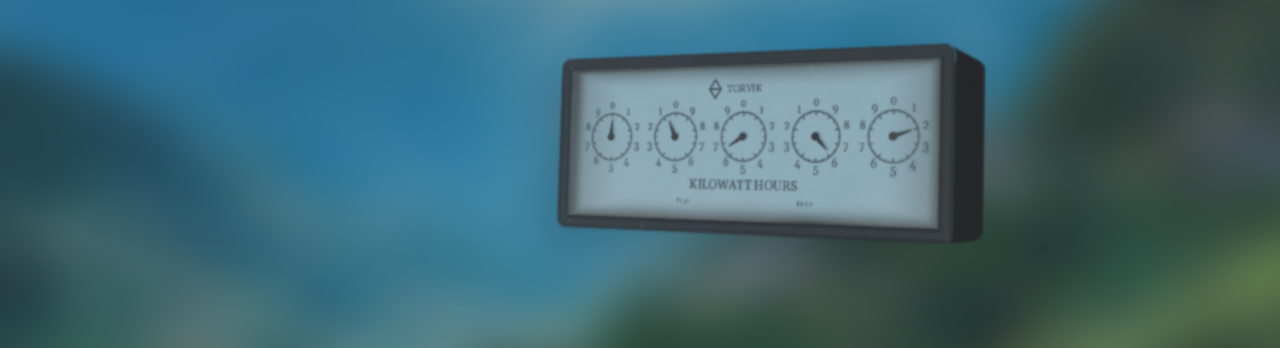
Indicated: 662,kWh
